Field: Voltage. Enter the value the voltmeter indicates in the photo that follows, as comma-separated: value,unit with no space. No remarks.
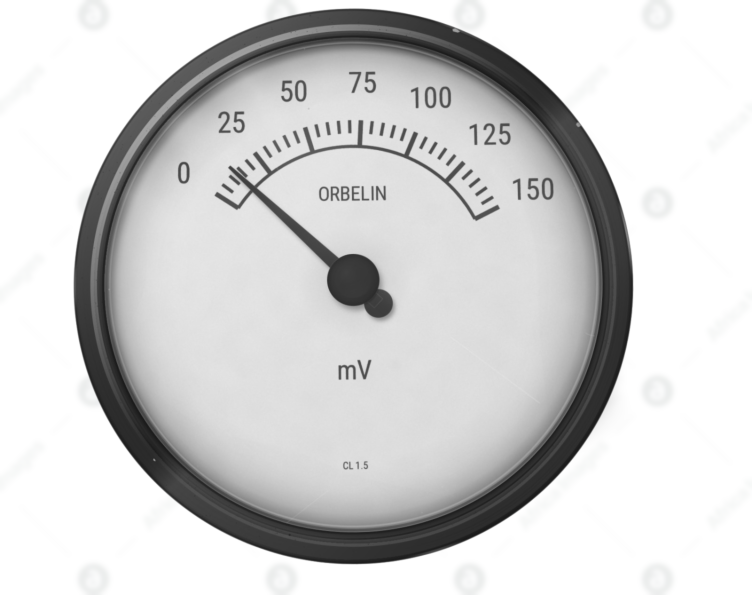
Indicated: 12.5,mV
